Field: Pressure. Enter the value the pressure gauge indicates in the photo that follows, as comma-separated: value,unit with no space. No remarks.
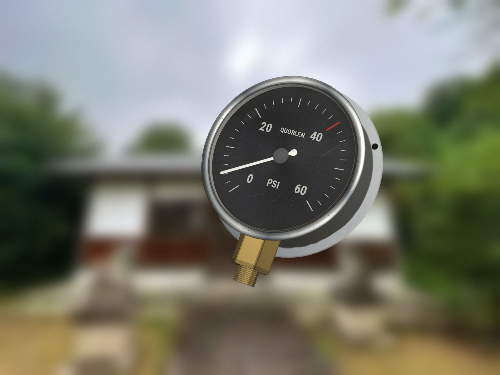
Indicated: 4,psi
